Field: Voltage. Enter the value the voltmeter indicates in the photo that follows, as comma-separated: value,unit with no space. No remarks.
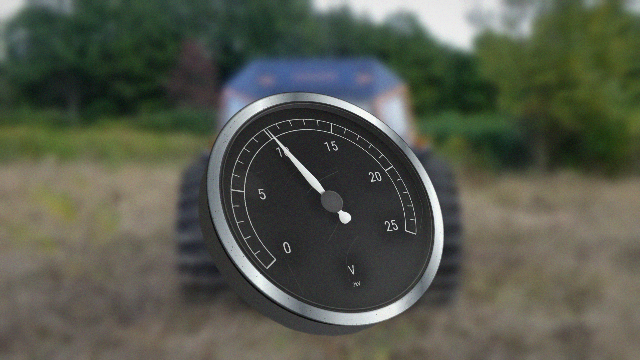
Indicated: 10,V
